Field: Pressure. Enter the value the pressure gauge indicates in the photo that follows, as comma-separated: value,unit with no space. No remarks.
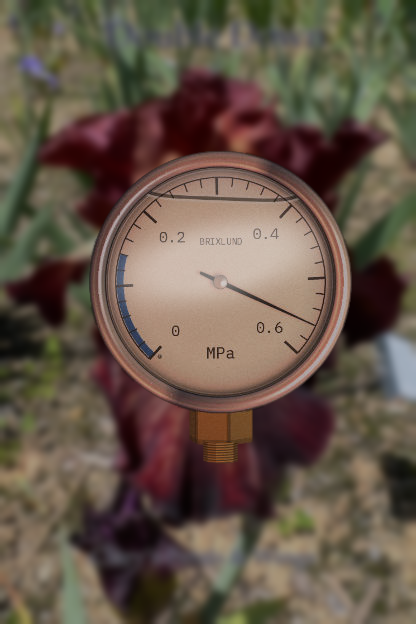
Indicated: 0.56,MPa
